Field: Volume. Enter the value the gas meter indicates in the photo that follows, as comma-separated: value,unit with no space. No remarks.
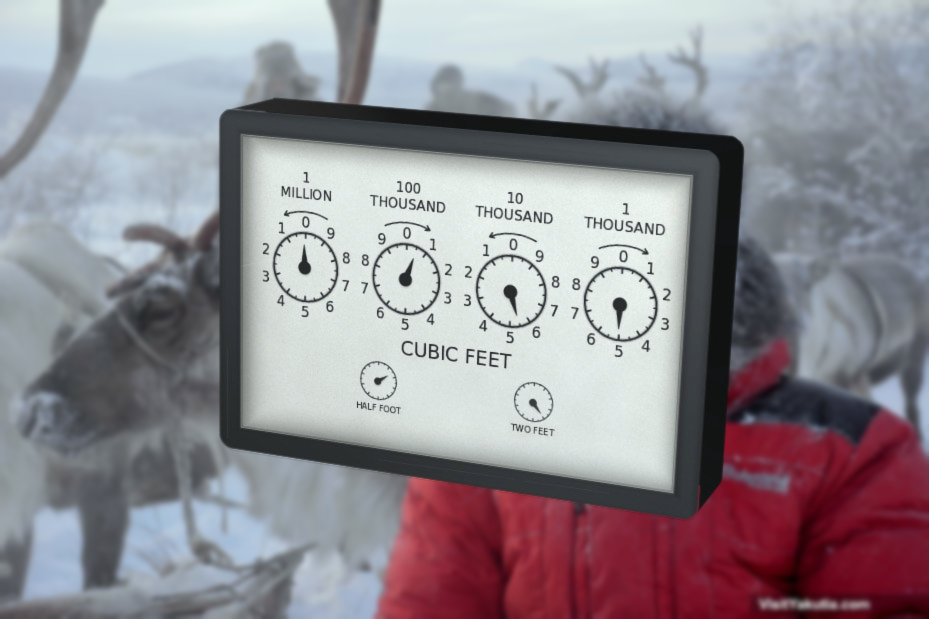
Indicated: 5500,ft³
